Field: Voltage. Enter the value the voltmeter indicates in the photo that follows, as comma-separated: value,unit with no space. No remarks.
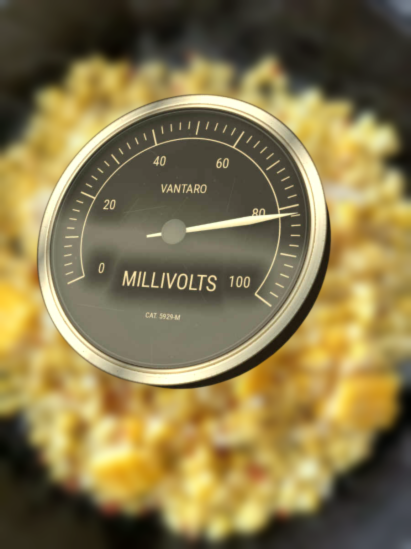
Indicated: 82,mV
